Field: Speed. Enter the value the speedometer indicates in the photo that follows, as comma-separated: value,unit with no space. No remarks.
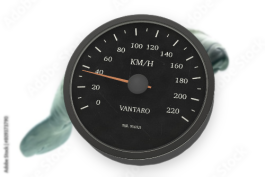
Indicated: 35,km/h
